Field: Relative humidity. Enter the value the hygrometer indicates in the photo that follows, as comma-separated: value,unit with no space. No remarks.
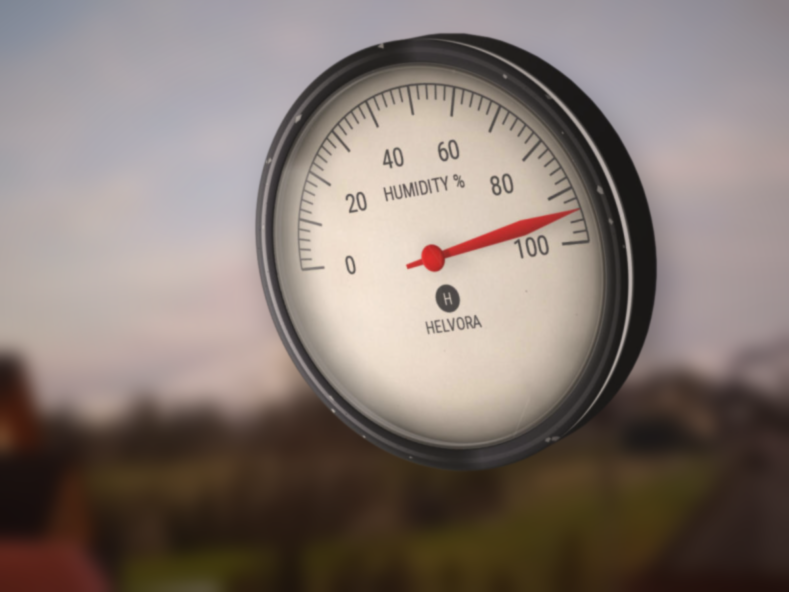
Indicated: 94,%
